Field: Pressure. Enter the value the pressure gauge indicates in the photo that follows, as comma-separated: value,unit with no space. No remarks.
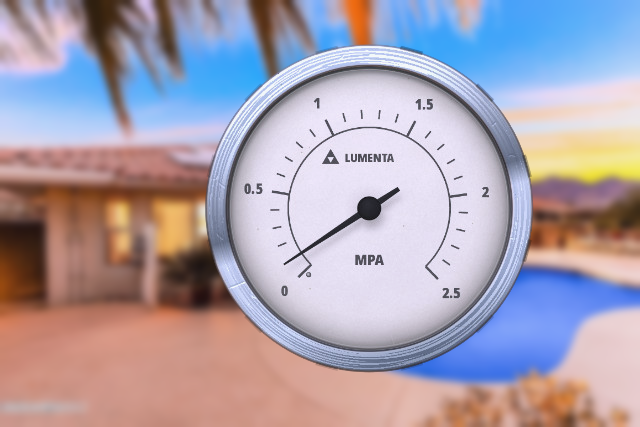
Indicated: 0.1,MPa
